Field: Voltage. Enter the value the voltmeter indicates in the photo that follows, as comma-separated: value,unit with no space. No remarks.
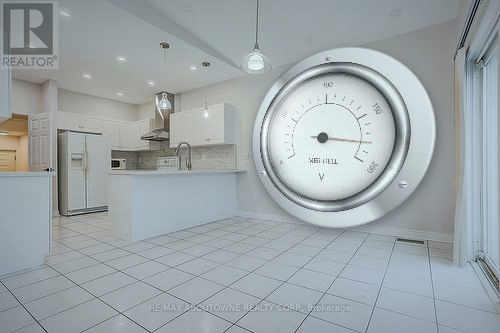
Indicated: 180,V
